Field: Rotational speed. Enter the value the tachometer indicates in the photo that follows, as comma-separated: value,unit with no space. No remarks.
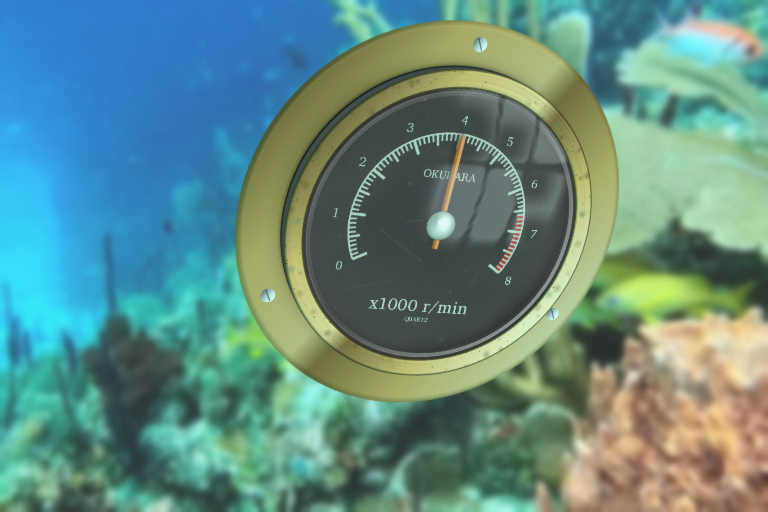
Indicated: 4000,rpm
